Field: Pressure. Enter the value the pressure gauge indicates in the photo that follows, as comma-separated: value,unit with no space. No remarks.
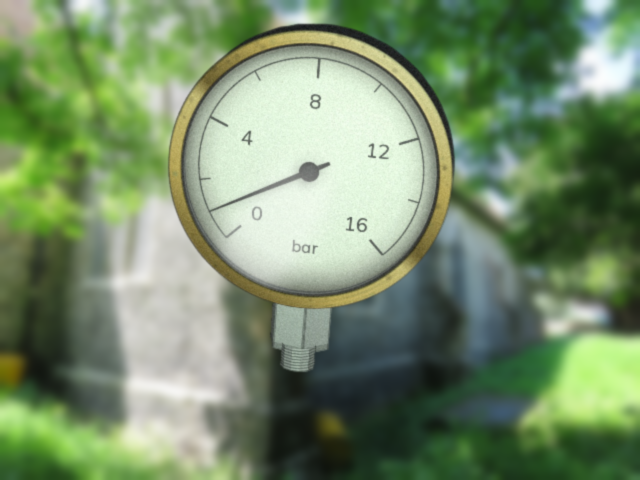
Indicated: 1,bar
